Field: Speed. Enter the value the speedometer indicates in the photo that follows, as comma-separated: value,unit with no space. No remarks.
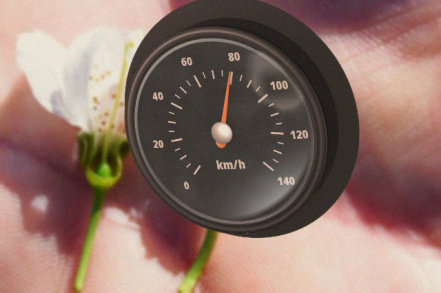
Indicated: 80,km/h
